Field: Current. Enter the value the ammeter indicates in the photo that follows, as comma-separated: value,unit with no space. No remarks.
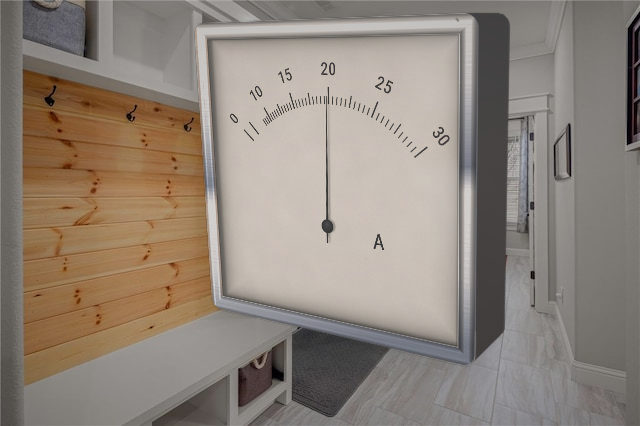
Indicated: 20,A
